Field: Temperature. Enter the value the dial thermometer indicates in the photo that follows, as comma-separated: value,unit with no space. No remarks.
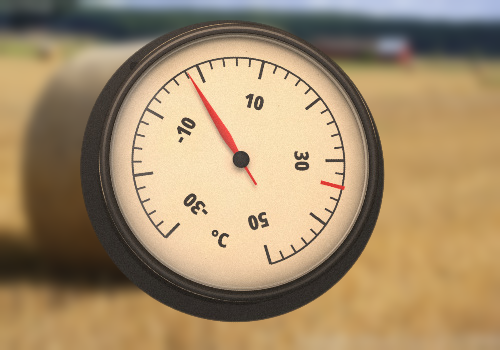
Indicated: -2,°C
